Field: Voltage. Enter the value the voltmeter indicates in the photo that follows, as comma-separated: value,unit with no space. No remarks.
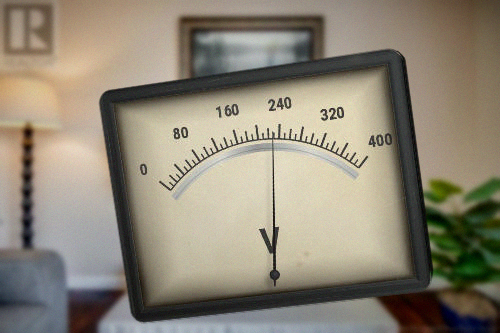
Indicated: 230,V
